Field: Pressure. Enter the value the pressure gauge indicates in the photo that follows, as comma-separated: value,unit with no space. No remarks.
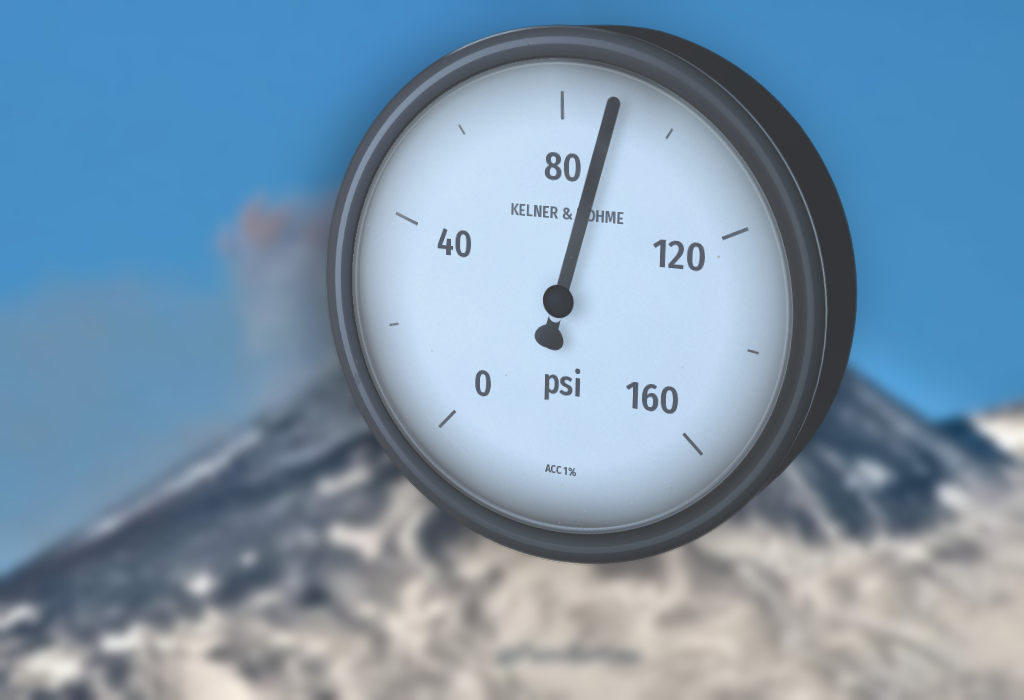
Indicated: 90,psi
